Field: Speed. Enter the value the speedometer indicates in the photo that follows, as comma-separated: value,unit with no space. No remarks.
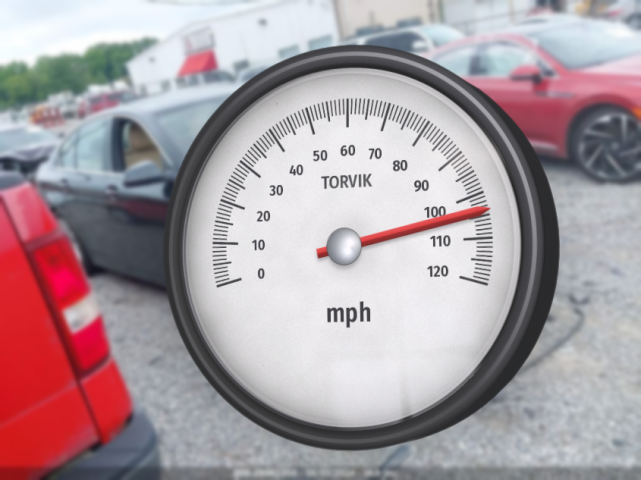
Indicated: 104,mph
